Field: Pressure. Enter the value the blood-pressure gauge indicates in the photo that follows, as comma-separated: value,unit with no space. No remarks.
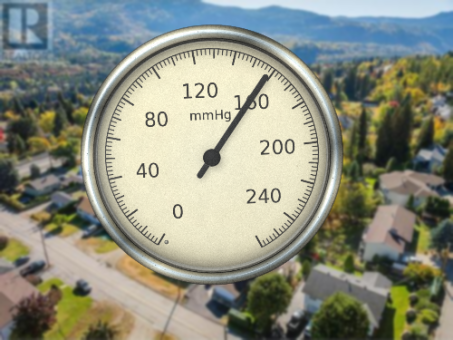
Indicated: 158,mmHg
